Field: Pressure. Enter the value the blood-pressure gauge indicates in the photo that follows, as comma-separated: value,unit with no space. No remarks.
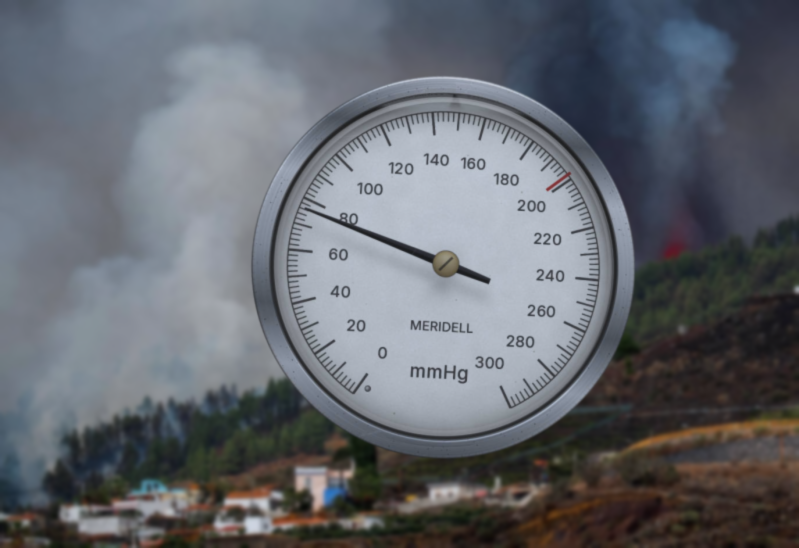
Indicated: 76,mmHg
